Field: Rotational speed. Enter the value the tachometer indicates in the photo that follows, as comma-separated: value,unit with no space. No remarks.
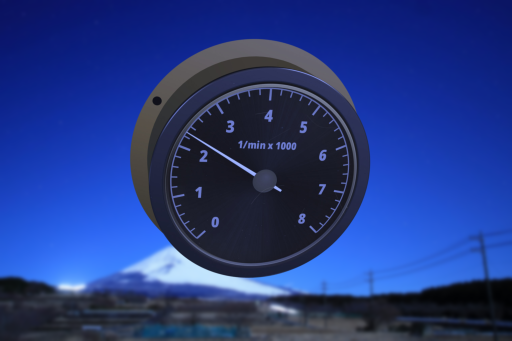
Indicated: 2300,rpm
